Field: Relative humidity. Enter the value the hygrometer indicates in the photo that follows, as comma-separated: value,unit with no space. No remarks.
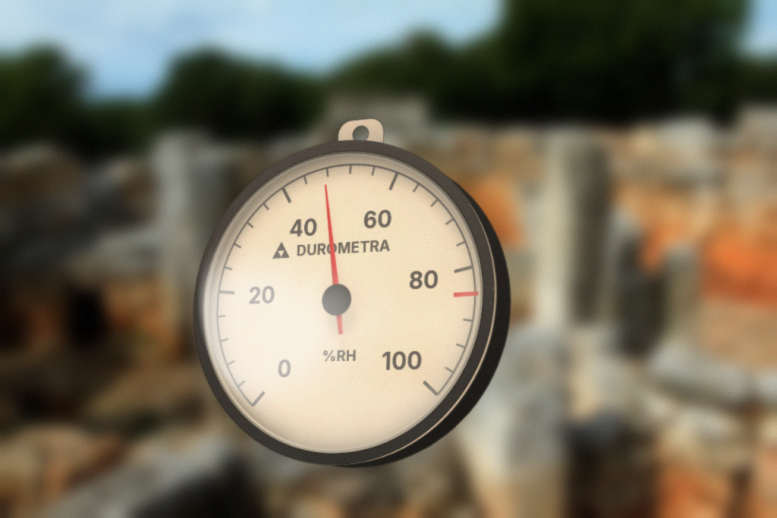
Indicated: 48,%
